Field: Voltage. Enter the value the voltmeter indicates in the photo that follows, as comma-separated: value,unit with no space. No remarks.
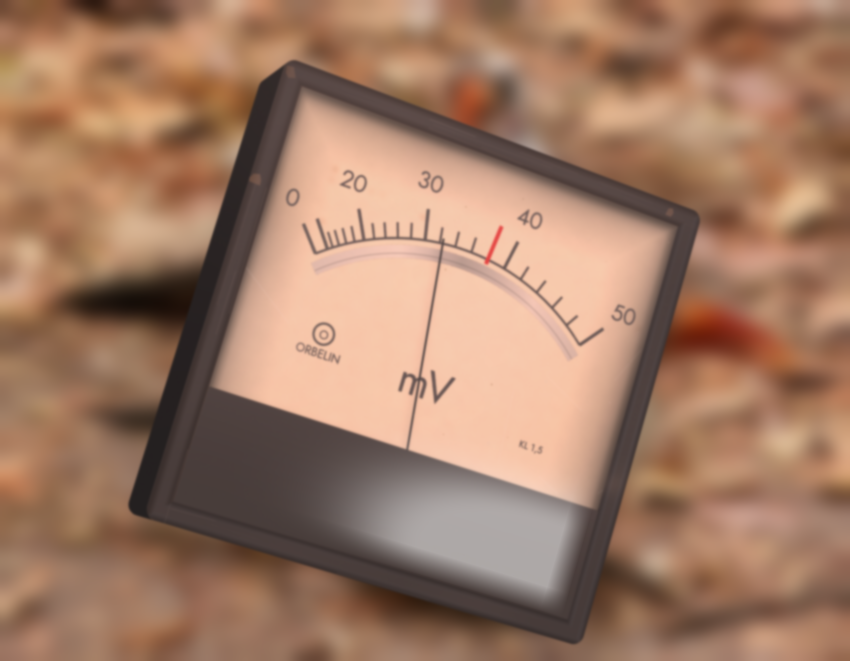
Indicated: 32,mV
